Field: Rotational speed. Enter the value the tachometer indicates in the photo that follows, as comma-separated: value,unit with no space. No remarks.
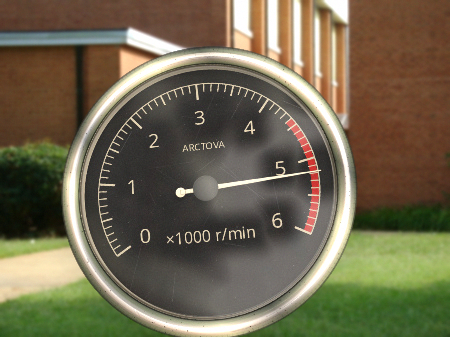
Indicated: 5200,rpm
